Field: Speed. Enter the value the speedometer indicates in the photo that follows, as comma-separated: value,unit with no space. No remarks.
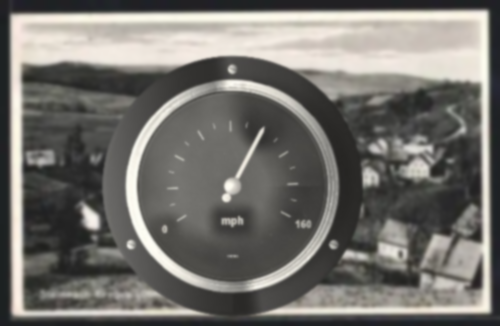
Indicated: 100,mph
